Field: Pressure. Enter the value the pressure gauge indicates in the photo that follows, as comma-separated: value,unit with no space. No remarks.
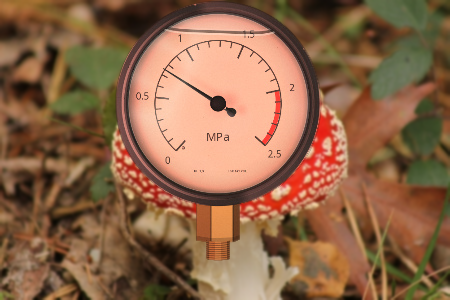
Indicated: 0.75,MPa
